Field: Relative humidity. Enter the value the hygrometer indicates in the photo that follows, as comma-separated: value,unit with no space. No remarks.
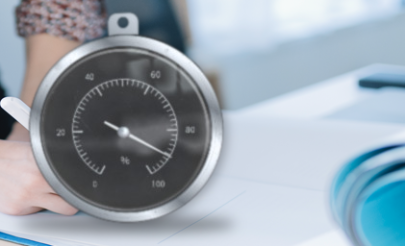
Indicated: 90,%
